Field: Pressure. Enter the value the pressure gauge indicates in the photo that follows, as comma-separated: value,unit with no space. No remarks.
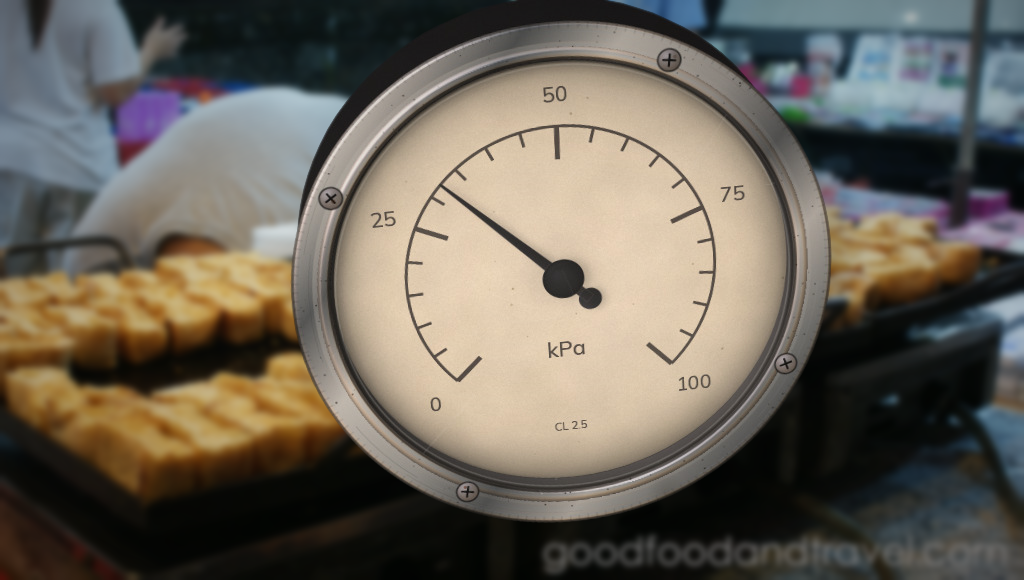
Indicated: 32.5,kPa
